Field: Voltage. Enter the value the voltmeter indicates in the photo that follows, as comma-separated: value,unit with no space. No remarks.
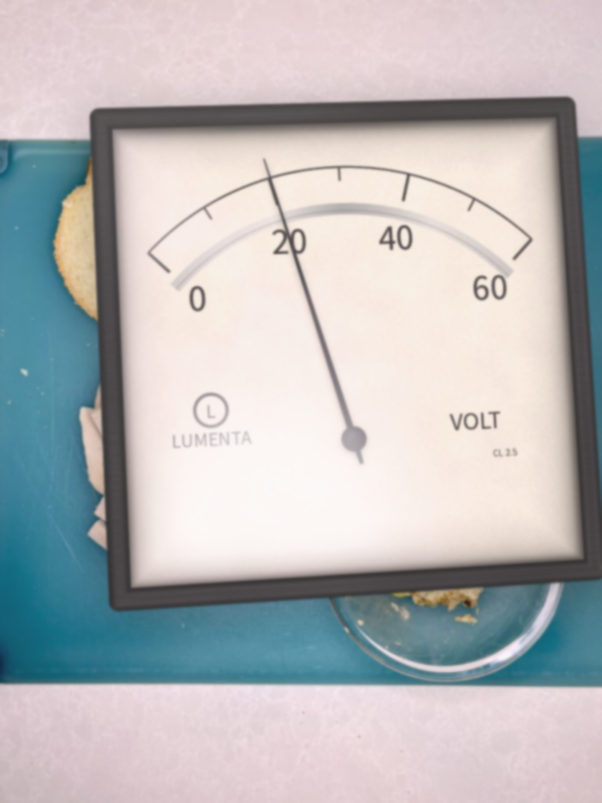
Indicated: 20,V
